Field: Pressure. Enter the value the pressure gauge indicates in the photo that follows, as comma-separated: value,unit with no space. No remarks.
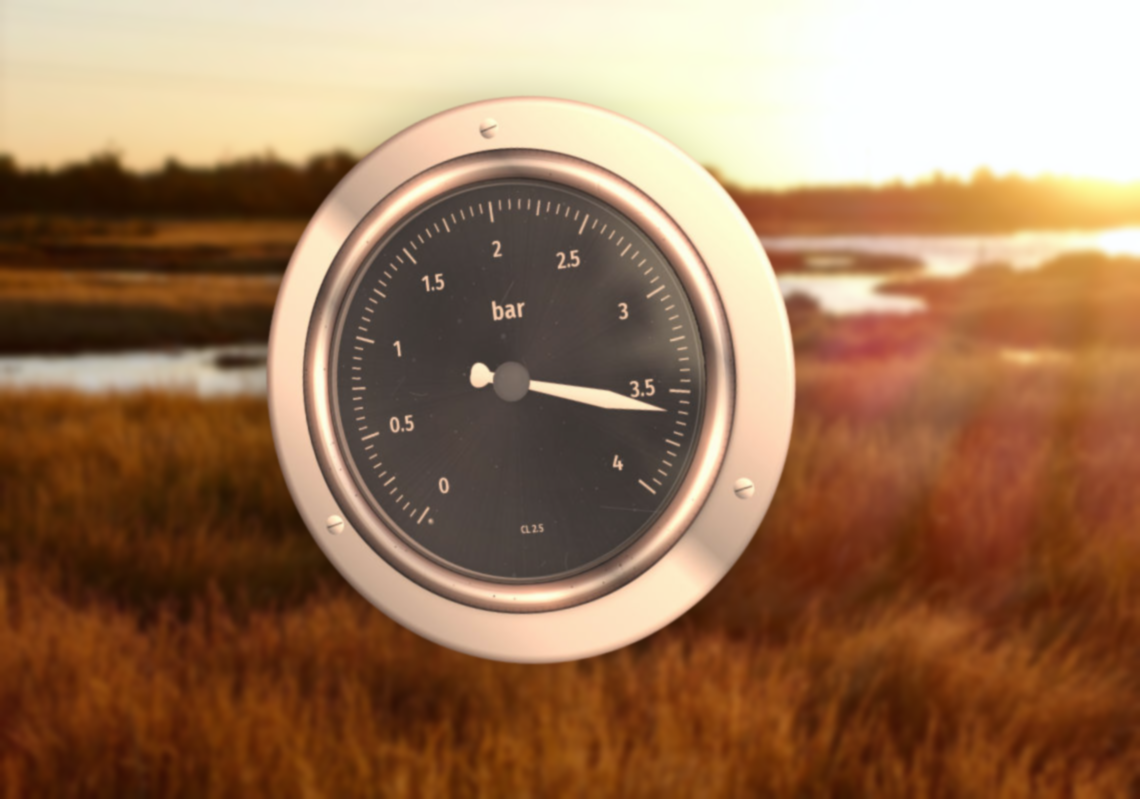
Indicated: 3.6,bar
